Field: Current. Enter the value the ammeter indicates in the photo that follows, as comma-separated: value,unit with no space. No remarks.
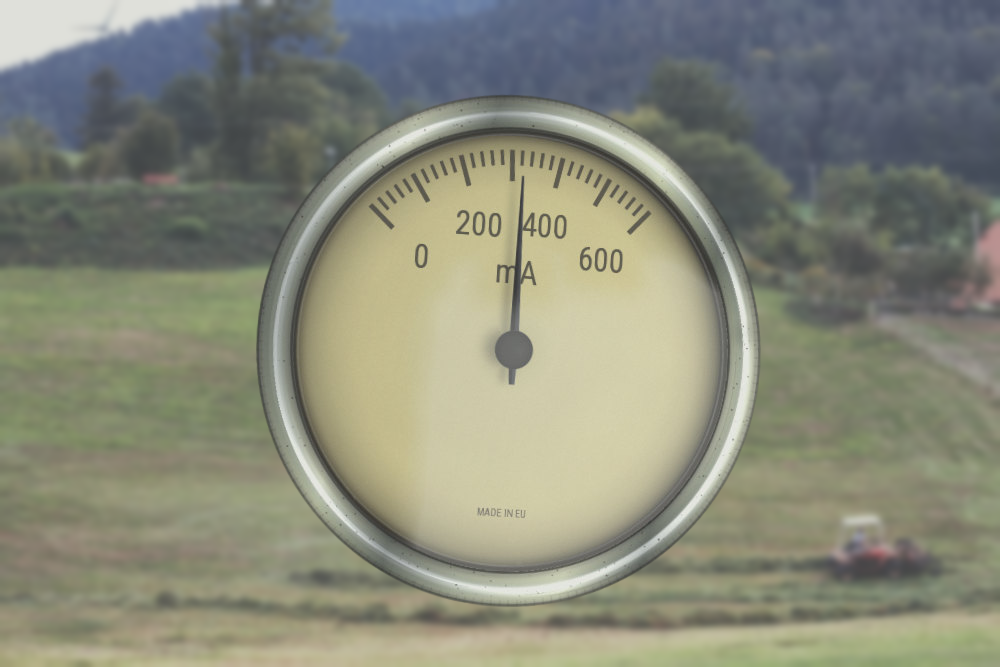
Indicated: 320,mA
